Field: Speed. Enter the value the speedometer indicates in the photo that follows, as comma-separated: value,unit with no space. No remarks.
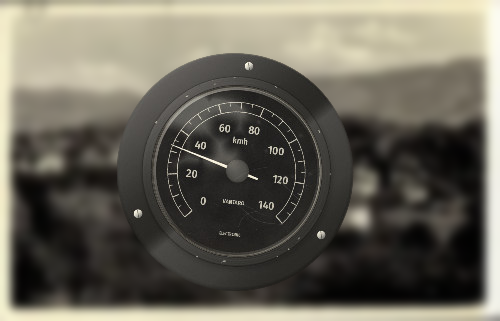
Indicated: 32.5,km/h
